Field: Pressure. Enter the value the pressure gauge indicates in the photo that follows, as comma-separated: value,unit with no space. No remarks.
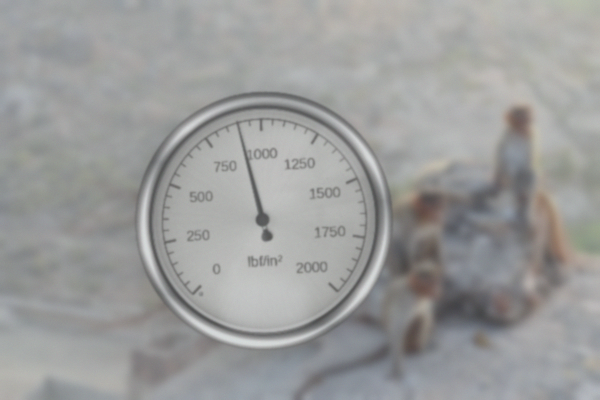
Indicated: 900,psi
